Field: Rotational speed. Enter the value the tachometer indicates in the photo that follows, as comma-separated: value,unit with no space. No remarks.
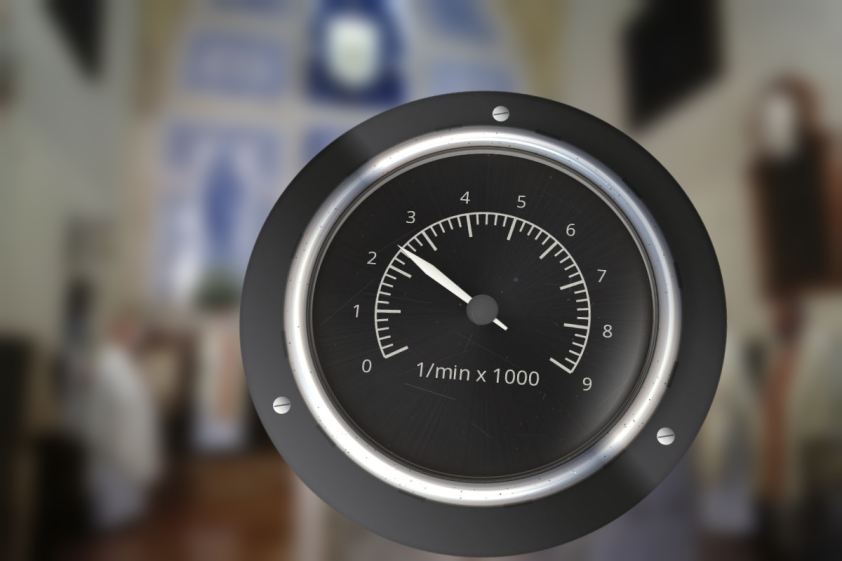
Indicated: 2400,rpm
